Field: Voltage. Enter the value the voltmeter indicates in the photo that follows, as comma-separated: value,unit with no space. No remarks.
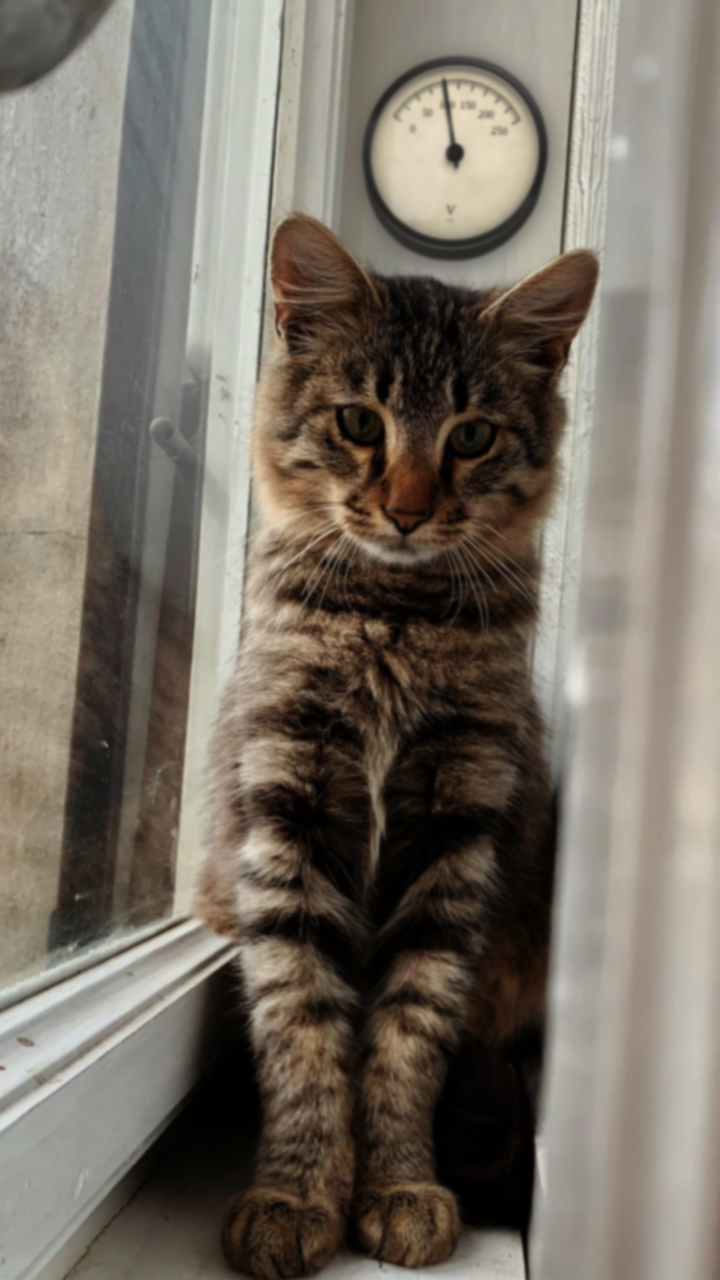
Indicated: 100,V
